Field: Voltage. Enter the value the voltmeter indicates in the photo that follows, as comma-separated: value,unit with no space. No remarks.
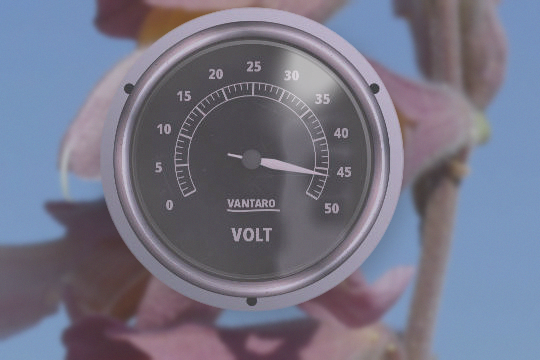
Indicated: 46,V
